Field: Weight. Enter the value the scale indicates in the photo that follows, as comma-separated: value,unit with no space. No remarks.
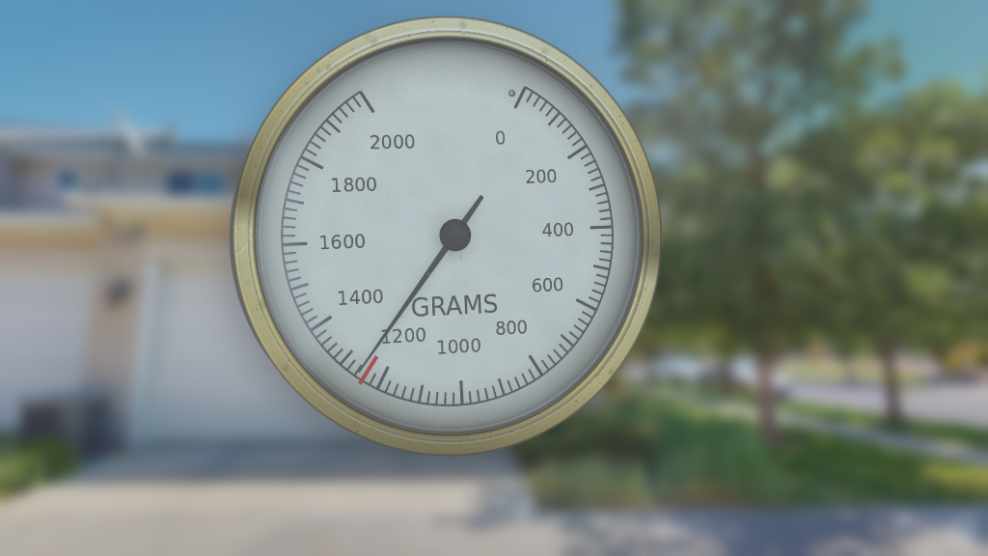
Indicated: 1260,g
